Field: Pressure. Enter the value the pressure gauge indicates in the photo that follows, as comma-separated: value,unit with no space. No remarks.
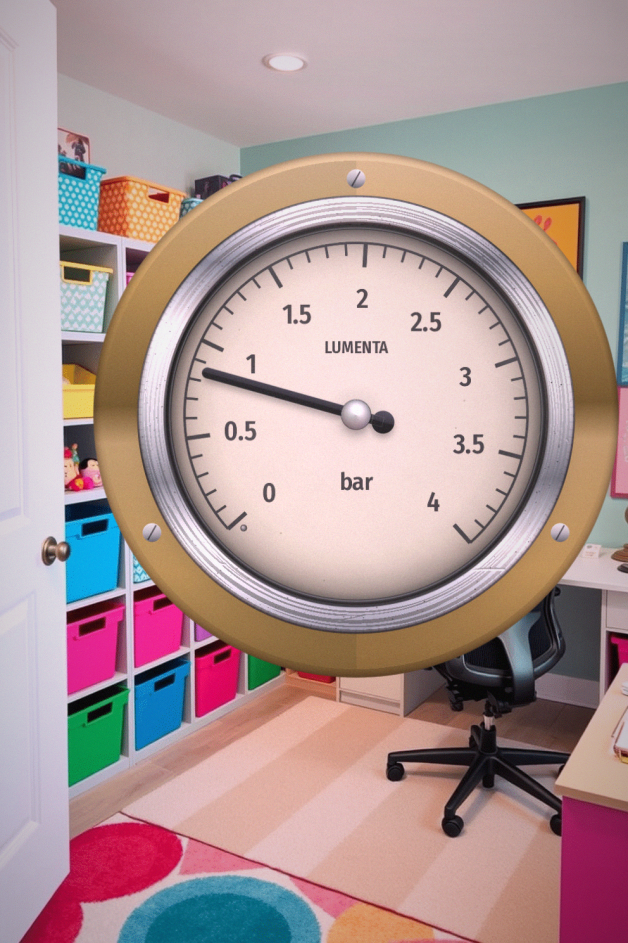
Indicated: 0.85,bar
